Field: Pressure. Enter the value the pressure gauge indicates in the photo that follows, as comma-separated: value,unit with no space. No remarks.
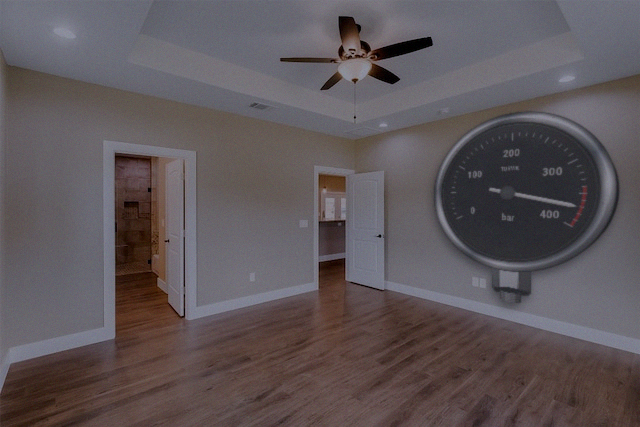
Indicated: 370,bar
